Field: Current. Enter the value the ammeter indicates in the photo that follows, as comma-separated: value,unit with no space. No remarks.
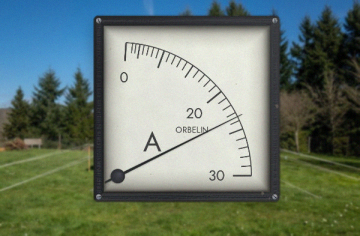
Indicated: 23.5,A
